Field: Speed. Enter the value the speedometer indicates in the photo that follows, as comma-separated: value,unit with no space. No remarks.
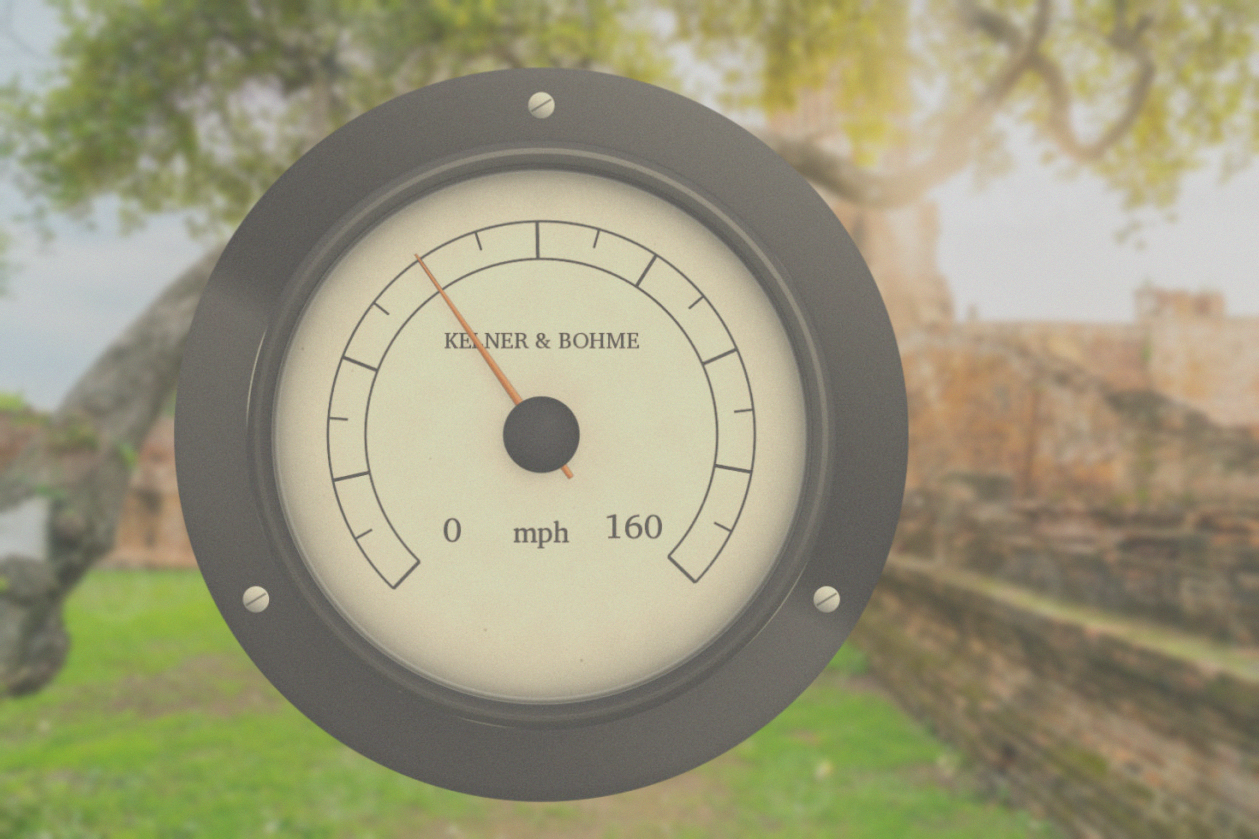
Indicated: 60,mph
